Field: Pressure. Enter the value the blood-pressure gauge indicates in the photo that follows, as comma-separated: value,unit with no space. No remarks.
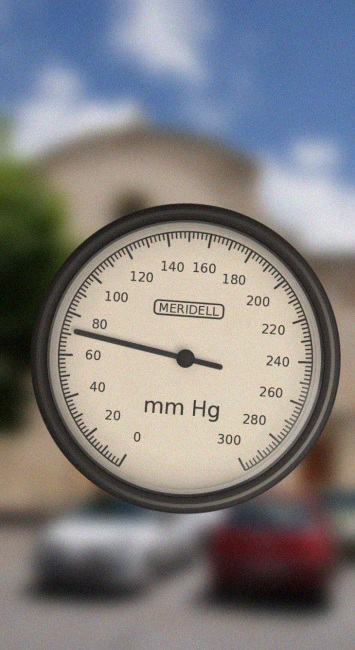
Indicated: 72,mmHg
